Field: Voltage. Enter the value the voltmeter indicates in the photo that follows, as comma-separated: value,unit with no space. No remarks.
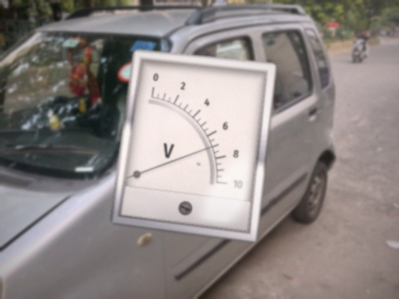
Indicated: 7,V
